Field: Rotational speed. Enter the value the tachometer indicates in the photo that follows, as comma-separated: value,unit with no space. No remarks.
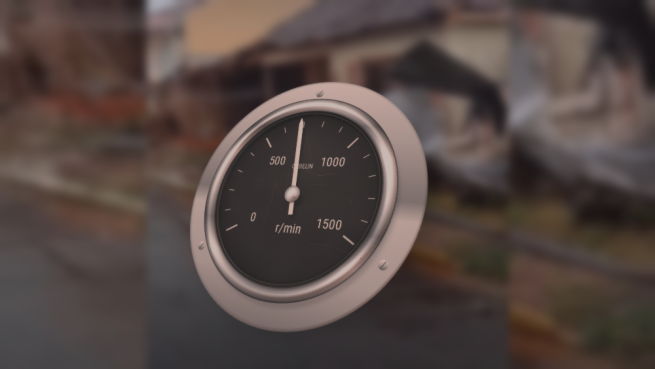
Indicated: 700,rpm
